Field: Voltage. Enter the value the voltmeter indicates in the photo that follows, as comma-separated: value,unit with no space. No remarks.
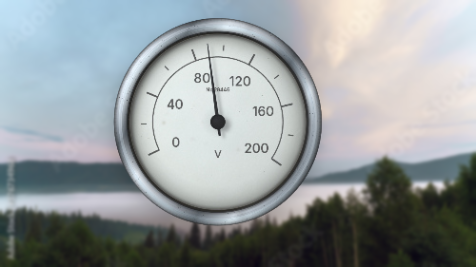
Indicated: 90,V
